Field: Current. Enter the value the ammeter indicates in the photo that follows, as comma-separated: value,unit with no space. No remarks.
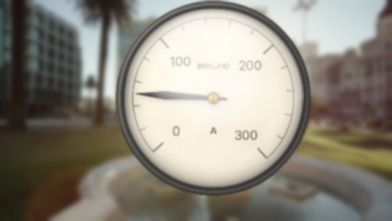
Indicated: 50,A
